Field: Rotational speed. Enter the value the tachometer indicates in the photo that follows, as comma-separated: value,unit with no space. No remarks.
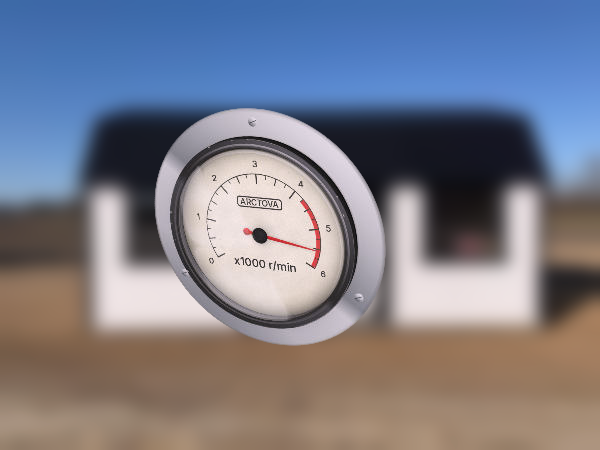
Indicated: 5500,rpm
